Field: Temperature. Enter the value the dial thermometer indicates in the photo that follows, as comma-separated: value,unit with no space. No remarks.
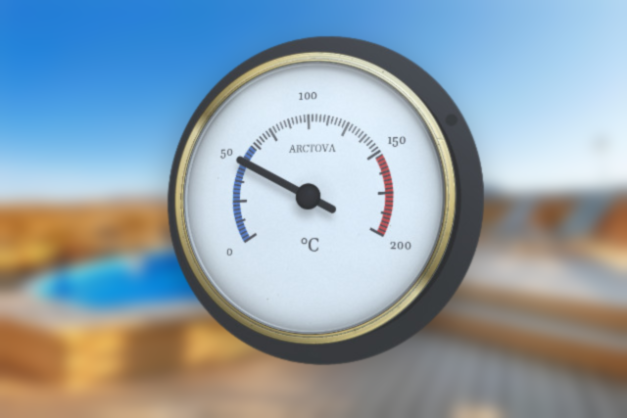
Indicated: 50,°C
